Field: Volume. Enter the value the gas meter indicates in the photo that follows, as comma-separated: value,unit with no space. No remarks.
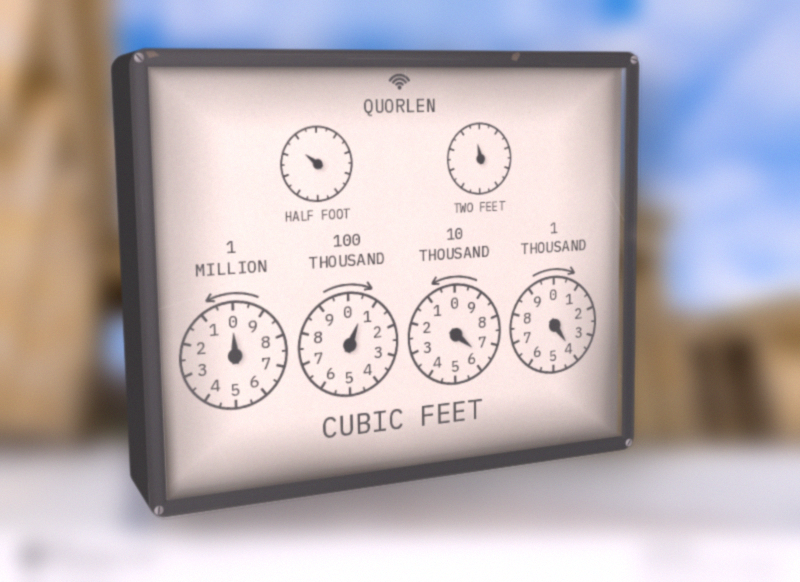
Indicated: 6400,ft³
